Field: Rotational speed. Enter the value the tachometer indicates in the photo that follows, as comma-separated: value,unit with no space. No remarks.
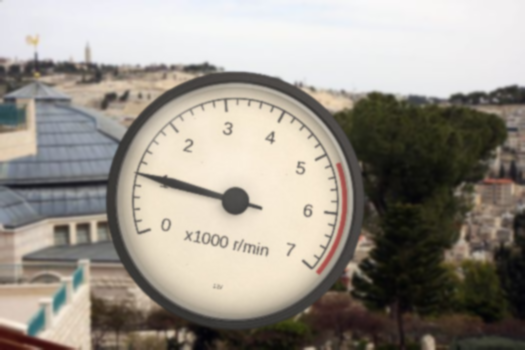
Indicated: 1000,rpm
